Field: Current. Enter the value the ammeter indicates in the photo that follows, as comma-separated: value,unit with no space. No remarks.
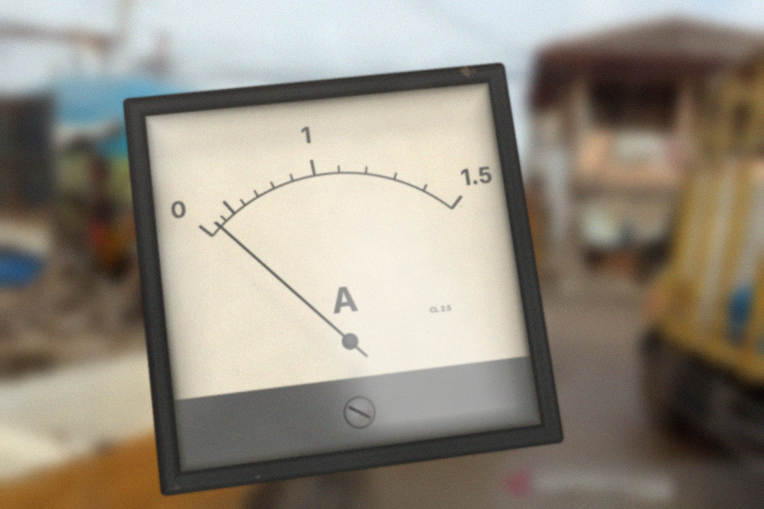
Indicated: 0.3,A
